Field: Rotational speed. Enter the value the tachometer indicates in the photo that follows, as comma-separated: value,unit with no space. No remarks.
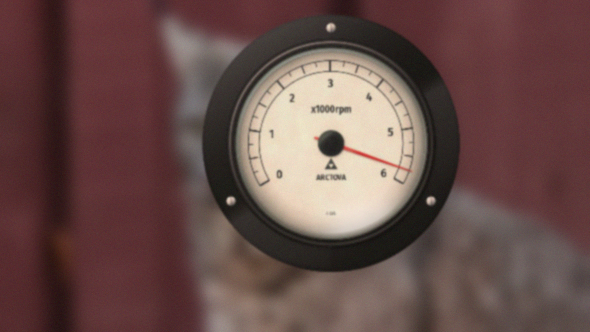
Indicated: 5750,rpm
